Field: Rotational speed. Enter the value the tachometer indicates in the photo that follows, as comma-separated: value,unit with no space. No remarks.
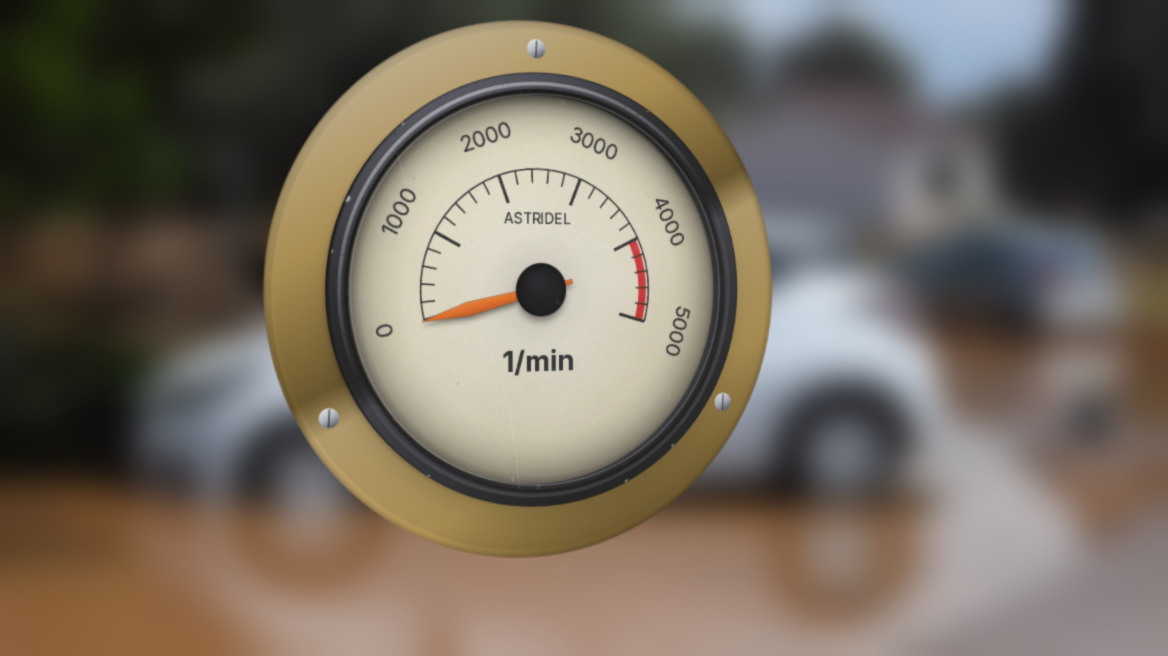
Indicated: 0,rpm
